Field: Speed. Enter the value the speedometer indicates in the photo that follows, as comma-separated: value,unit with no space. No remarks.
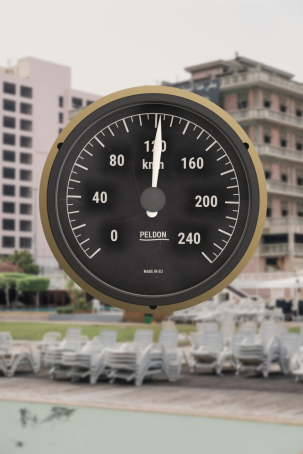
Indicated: 122.5,km/h
